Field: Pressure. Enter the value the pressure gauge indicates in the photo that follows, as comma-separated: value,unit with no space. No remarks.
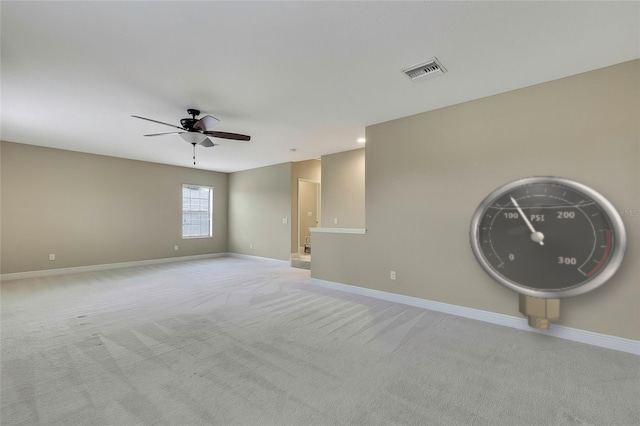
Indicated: 120,psi
